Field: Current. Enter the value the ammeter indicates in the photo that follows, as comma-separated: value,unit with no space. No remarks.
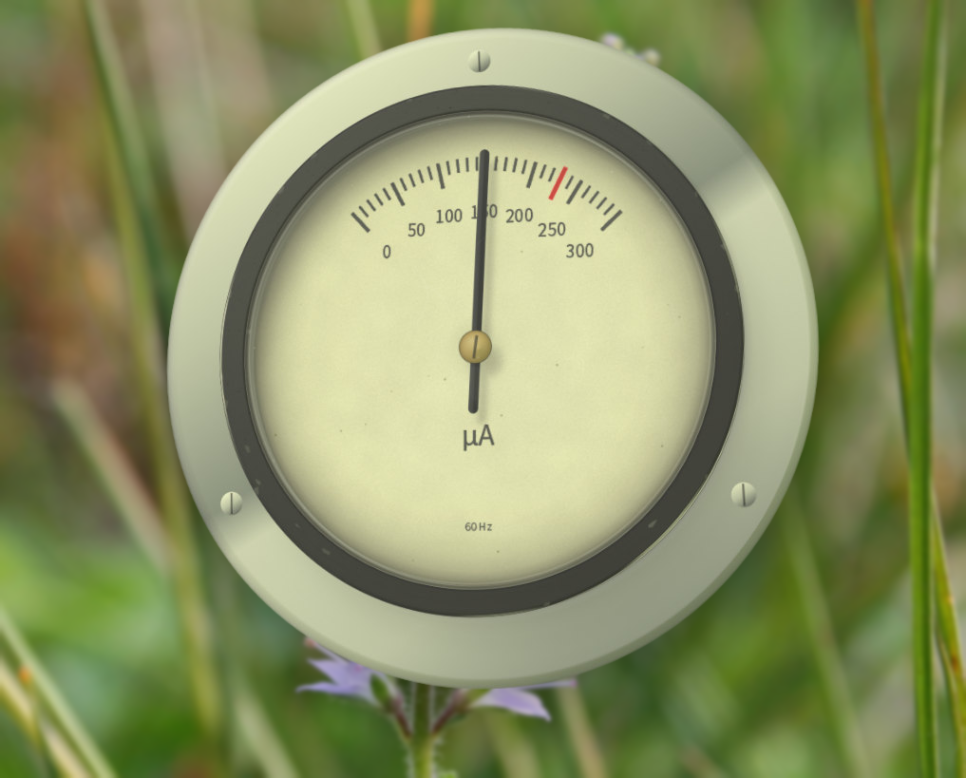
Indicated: 150,µA
